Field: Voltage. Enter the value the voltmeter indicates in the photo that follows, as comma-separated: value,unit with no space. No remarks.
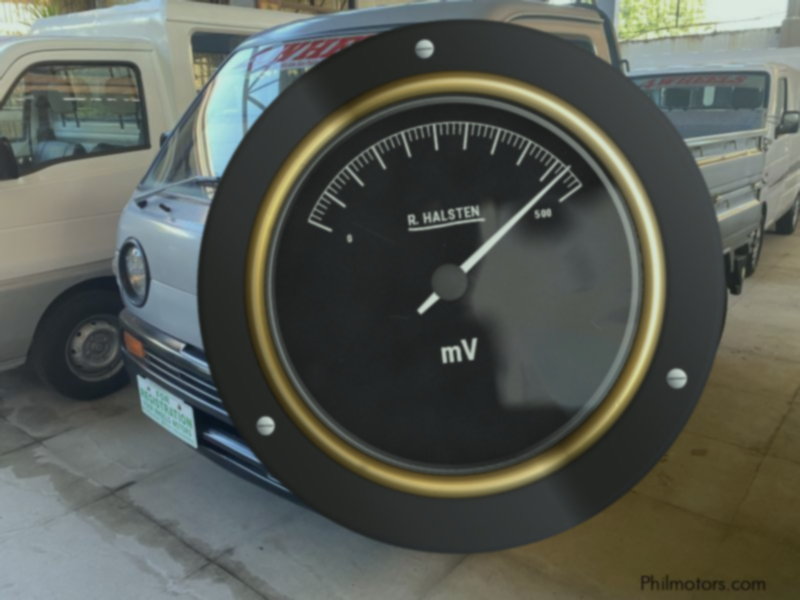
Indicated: 470,mV
